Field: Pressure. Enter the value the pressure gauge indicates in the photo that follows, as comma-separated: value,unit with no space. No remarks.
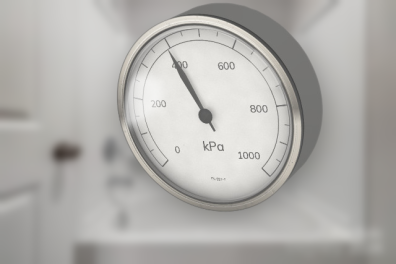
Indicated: 400,kPa
